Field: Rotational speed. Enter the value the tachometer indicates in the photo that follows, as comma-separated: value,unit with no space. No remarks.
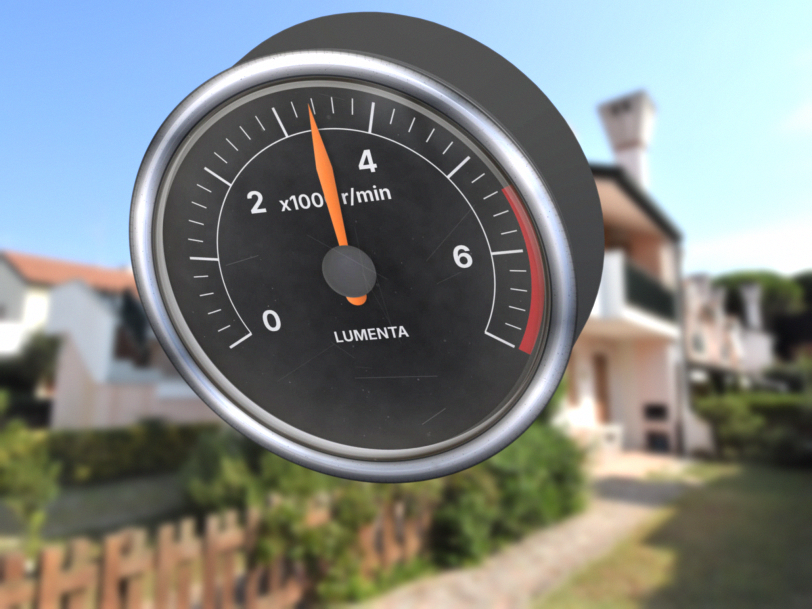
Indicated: 3400,rpm
